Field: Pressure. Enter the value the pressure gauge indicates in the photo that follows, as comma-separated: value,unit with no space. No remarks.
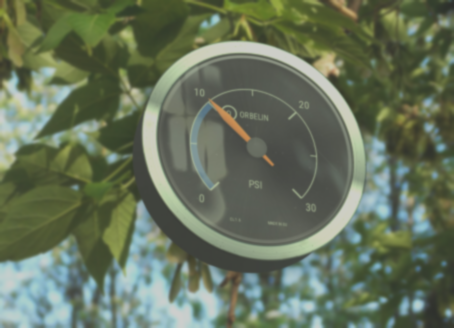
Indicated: 10,psi
